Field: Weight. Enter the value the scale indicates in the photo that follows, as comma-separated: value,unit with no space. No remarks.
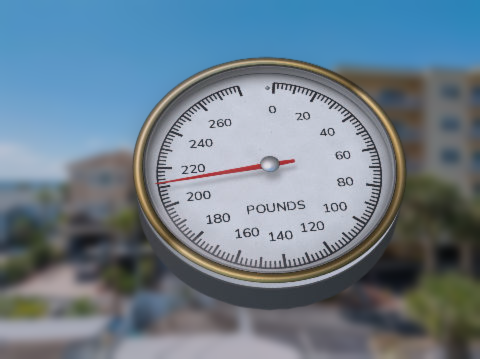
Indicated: 210,lb
